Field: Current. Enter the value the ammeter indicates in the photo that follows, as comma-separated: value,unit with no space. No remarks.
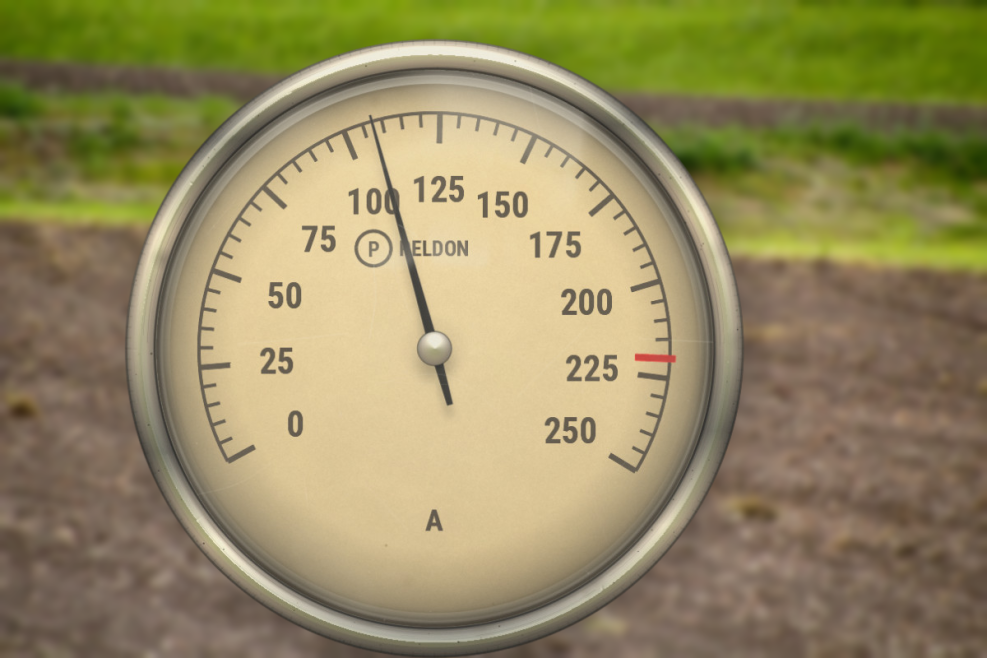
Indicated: 107.5,A
